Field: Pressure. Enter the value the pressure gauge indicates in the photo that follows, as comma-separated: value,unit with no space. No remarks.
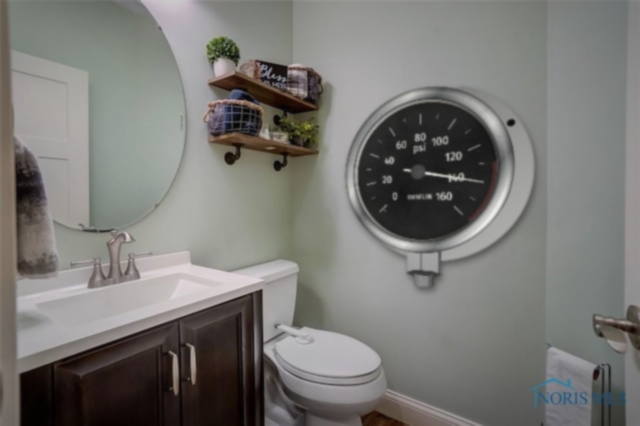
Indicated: 140,psi
